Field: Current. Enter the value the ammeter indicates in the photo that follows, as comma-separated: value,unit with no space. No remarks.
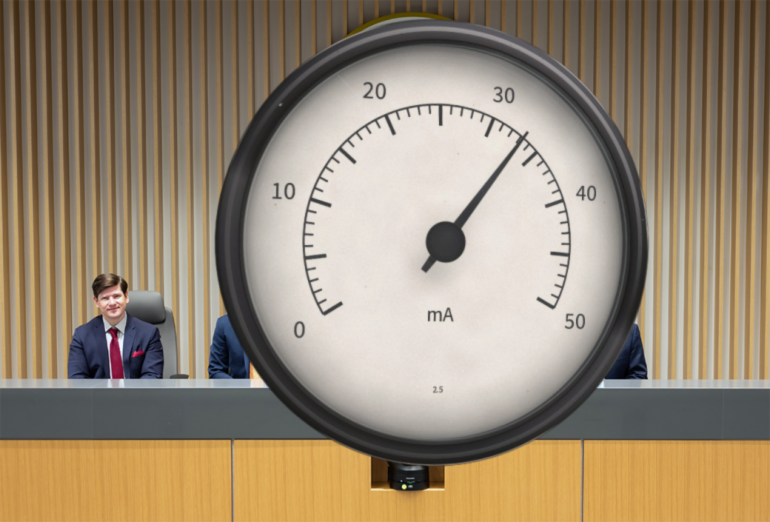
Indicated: 33,mA
